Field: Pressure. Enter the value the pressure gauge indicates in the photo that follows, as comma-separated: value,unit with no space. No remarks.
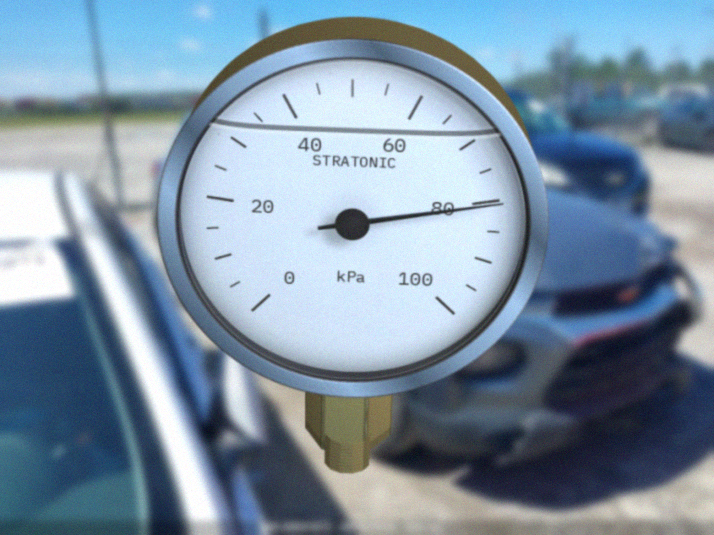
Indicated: 80,kPa
